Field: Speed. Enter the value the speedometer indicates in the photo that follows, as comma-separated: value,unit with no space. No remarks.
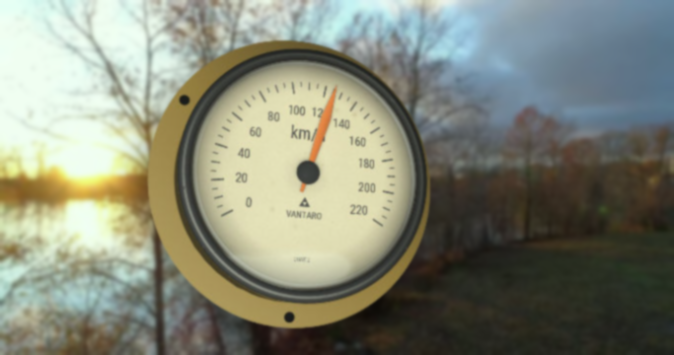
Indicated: 125,km/h
